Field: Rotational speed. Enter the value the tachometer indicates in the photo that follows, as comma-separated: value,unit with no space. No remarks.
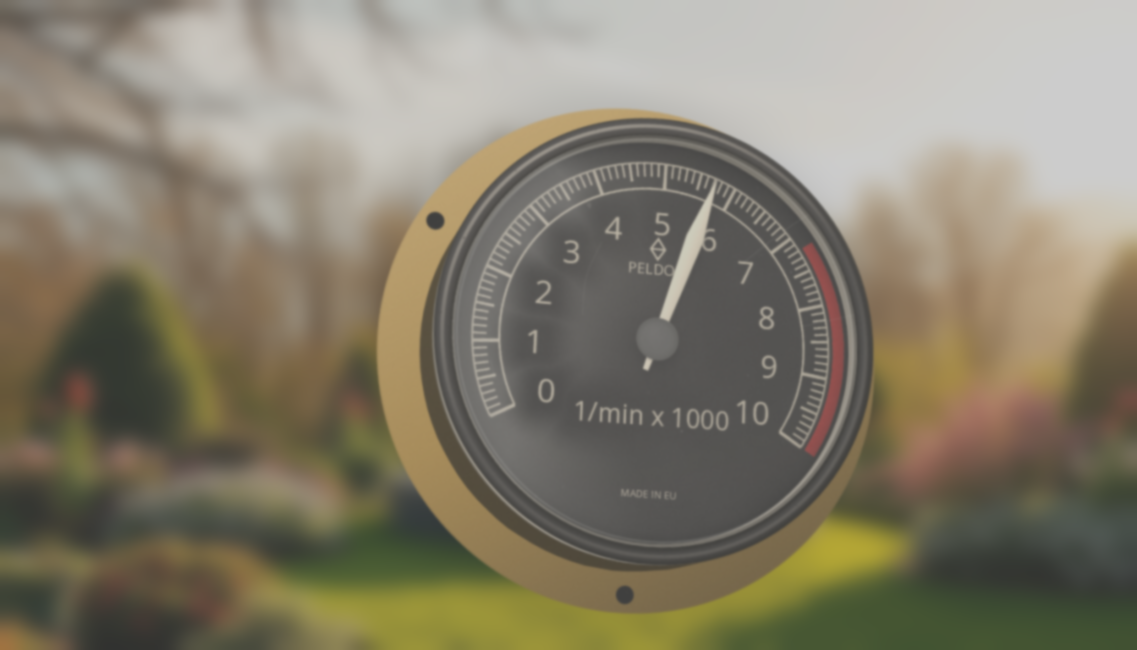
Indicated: 5700,rpm
